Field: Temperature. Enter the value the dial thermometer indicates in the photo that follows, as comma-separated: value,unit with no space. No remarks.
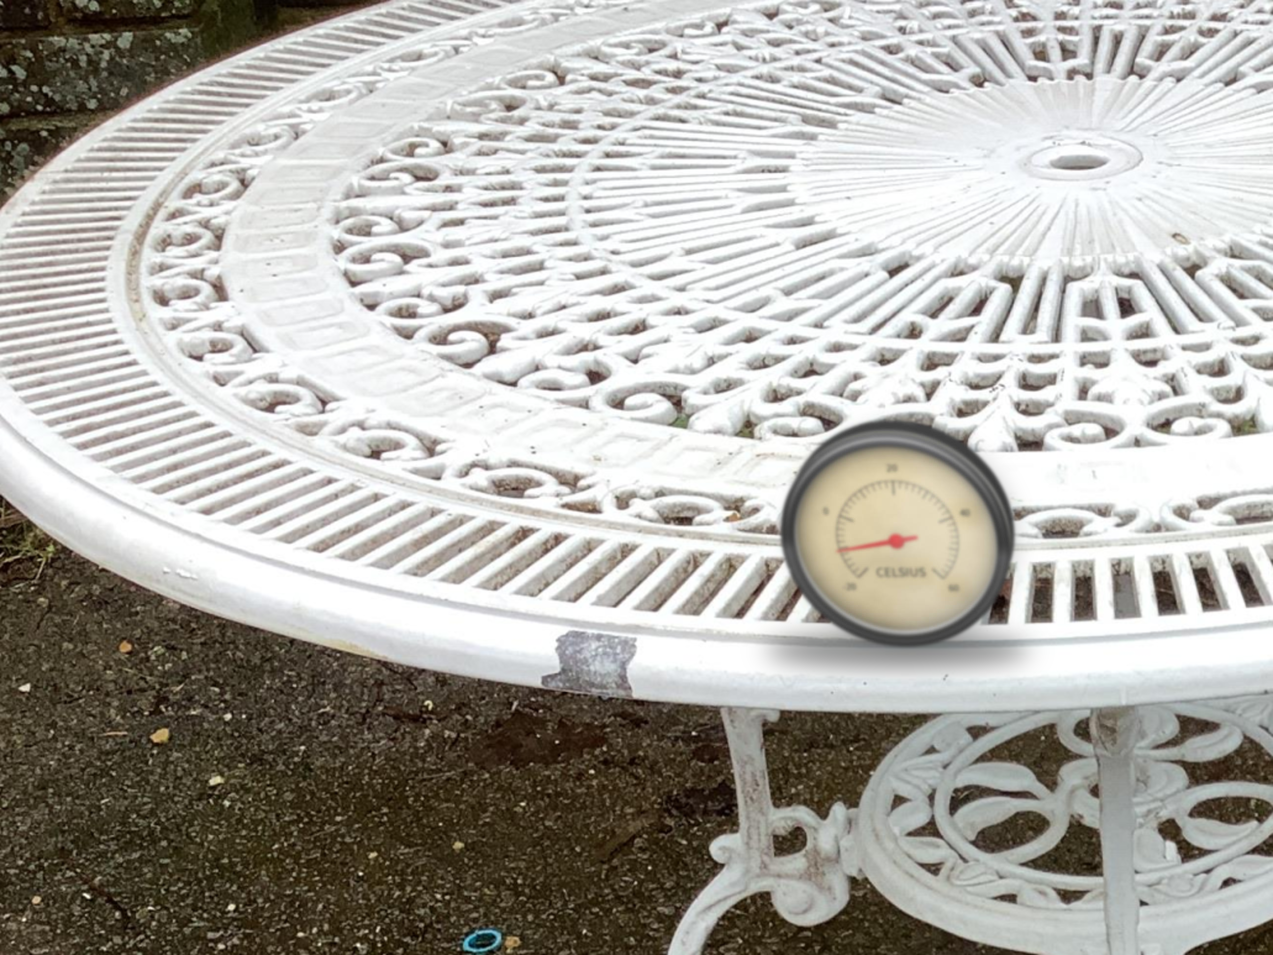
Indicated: -10,°C
